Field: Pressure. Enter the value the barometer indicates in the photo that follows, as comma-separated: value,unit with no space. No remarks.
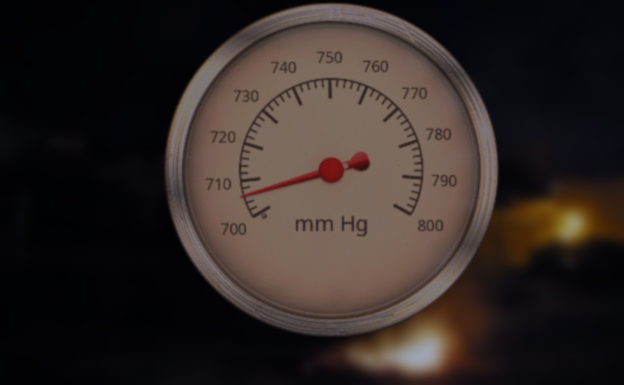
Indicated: 706,mmHg
